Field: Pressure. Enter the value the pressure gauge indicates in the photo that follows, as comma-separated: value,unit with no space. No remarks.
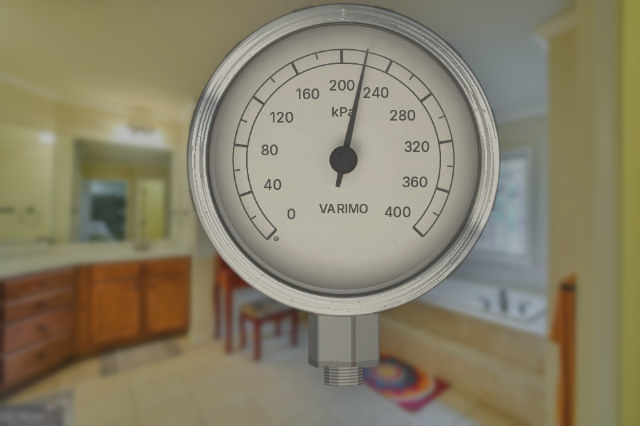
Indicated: 220,kPa
